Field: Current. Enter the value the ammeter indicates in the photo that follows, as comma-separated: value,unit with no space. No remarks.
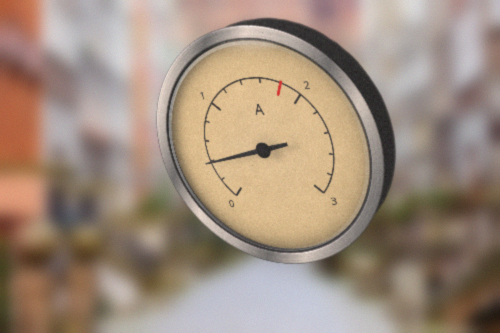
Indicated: 0.4,A
